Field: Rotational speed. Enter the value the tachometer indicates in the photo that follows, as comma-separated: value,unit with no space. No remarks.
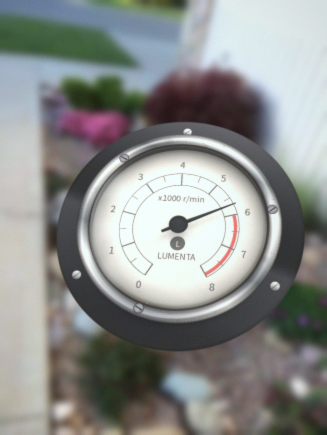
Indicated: 5750,rpm
